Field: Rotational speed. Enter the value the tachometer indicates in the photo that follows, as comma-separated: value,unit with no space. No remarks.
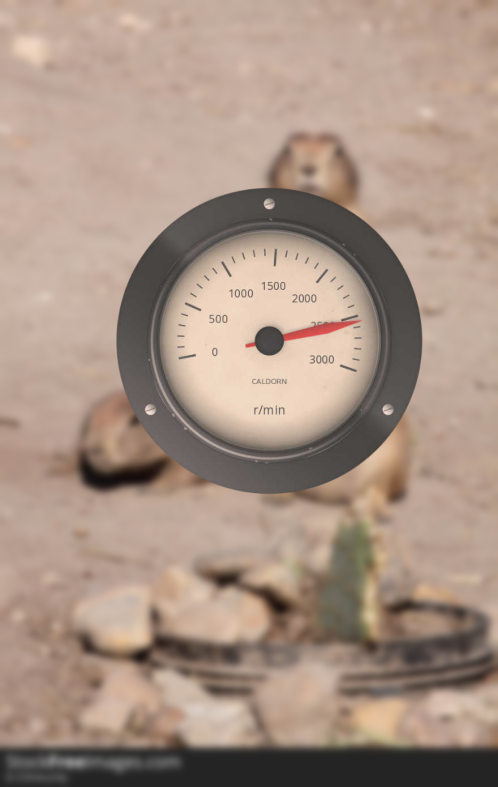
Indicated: 2550,rpm
